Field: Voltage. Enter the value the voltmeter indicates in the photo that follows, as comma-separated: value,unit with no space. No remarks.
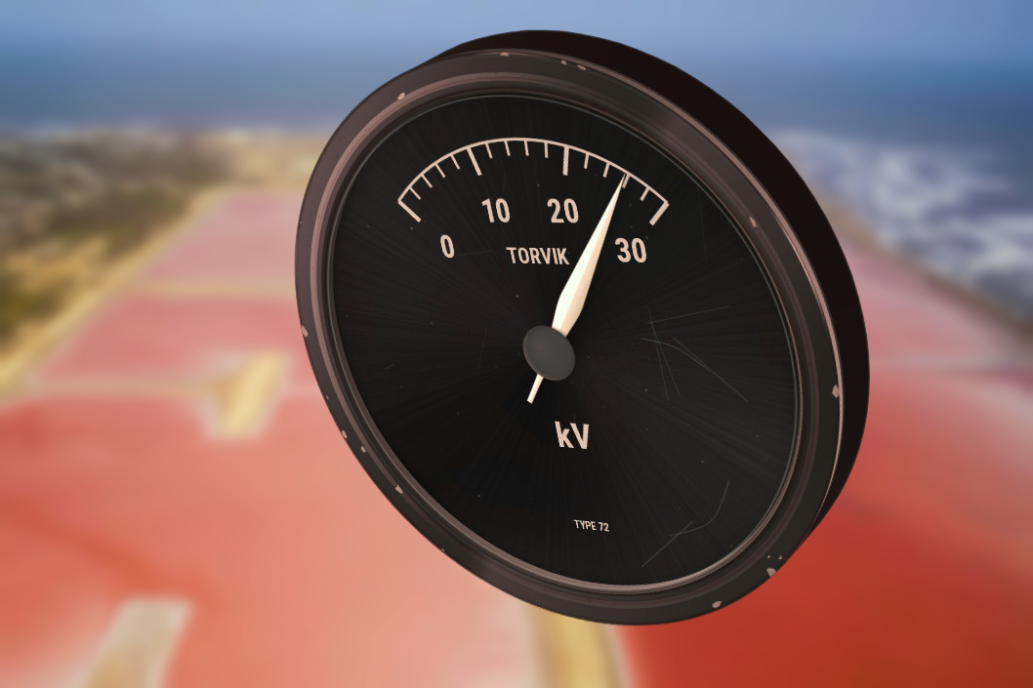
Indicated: 26,kV
